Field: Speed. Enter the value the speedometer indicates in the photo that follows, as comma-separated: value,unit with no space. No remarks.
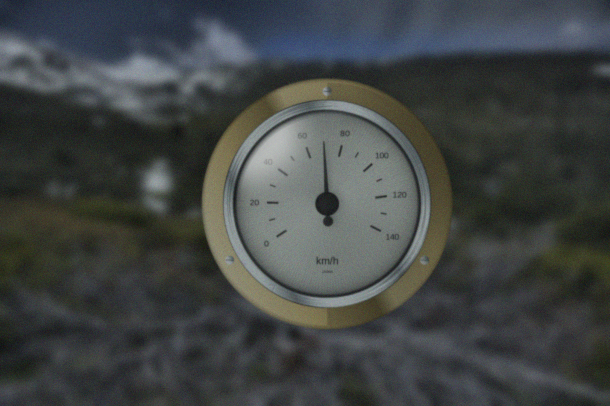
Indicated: 70,km/h
